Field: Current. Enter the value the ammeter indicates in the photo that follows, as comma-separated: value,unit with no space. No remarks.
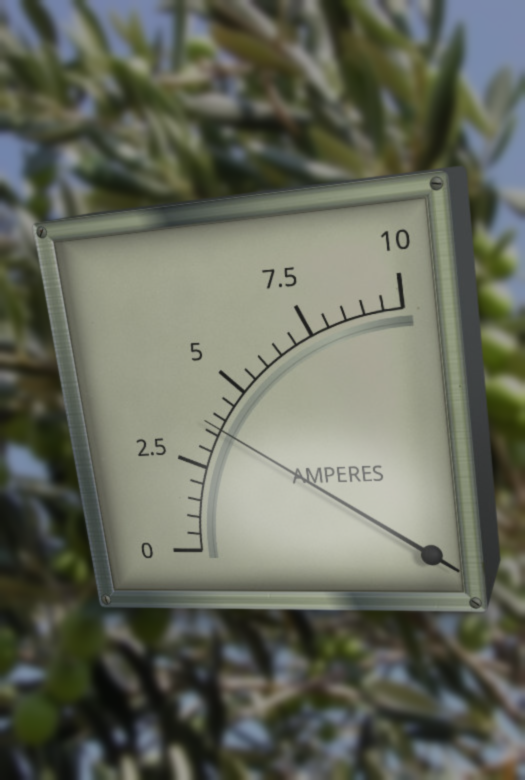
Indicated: 3.75,A
